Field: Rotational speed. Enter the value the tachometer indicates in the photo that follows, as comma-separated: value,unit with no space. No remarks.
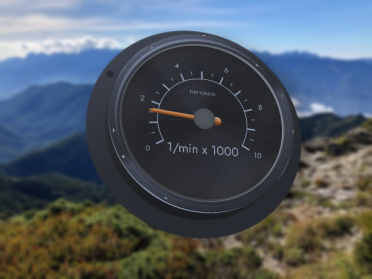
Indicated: 1500,rpm
